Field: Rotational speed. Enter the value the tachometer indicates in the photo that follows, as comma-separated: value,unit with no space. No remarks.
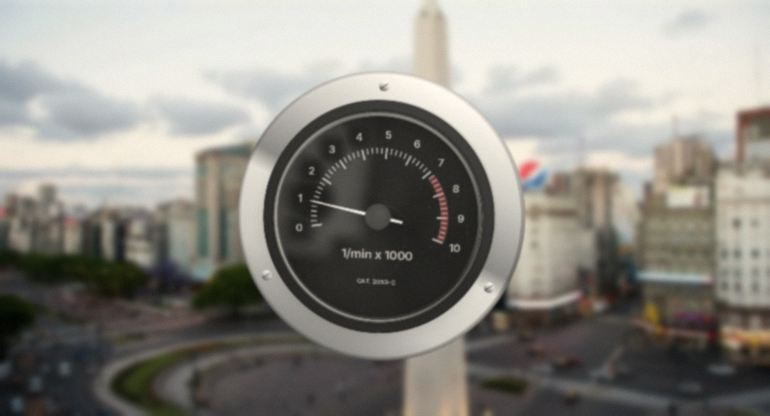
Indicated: 1000,rpm
